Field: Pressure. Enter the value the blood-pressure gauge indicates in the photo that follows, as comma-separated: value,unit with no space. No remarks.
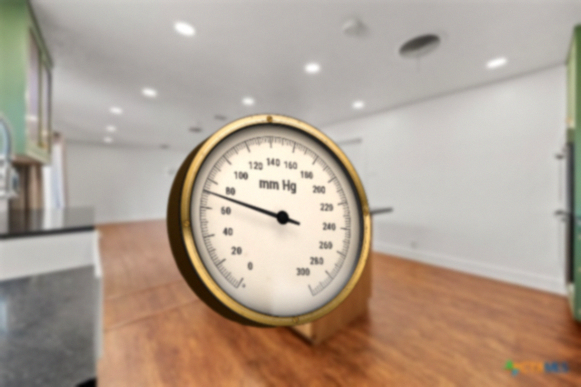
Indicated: 70,mmHg
